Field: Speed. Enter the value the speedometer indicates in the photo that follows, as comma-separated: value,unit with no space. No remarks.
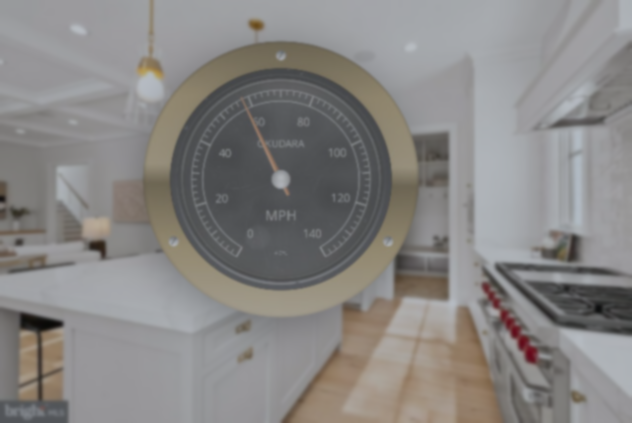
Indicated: 58,mph
